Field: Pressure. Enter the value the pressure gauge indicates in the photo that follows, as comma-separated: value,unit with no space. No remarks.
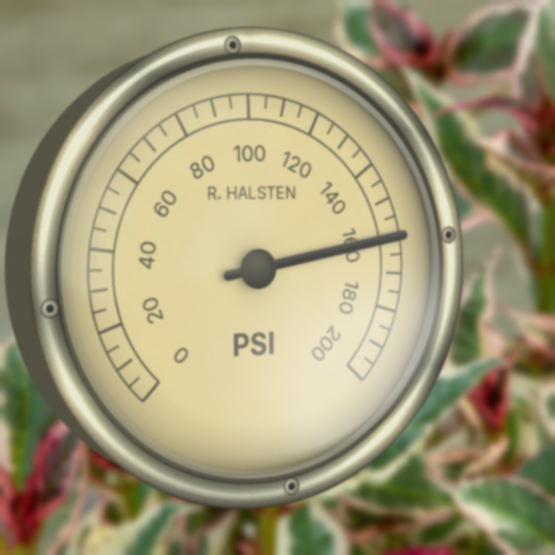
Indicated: 160,psi
